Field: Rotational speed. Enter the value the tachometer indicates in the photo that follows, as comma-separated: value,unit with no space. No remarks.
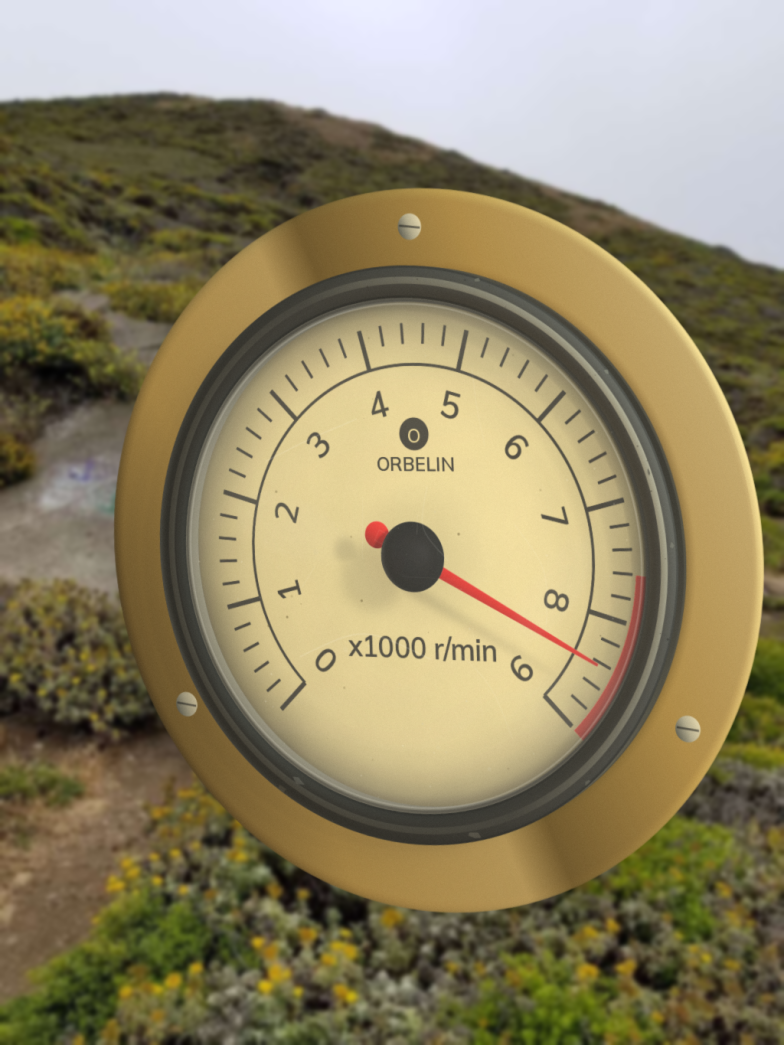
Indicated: 8400,rpm
